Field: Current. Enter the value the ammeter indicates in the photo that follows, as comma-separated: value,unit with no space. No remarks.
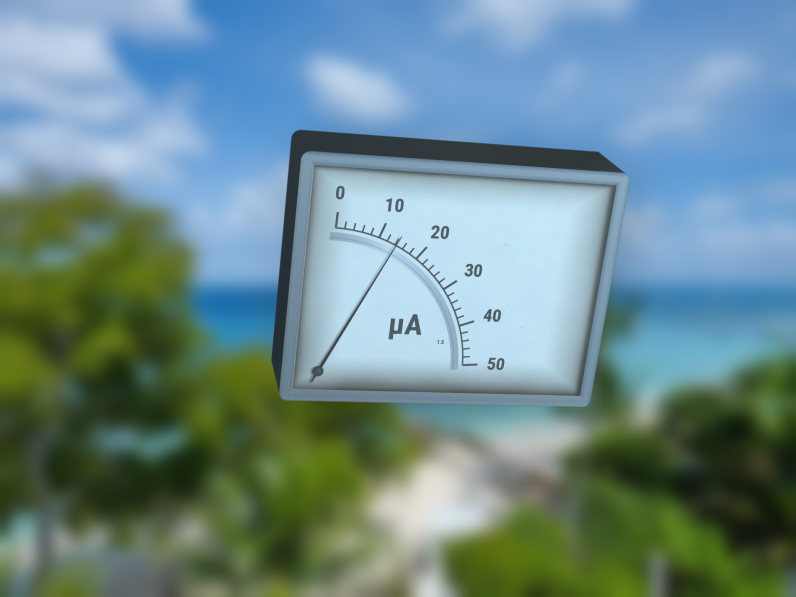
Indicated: 14,µA
